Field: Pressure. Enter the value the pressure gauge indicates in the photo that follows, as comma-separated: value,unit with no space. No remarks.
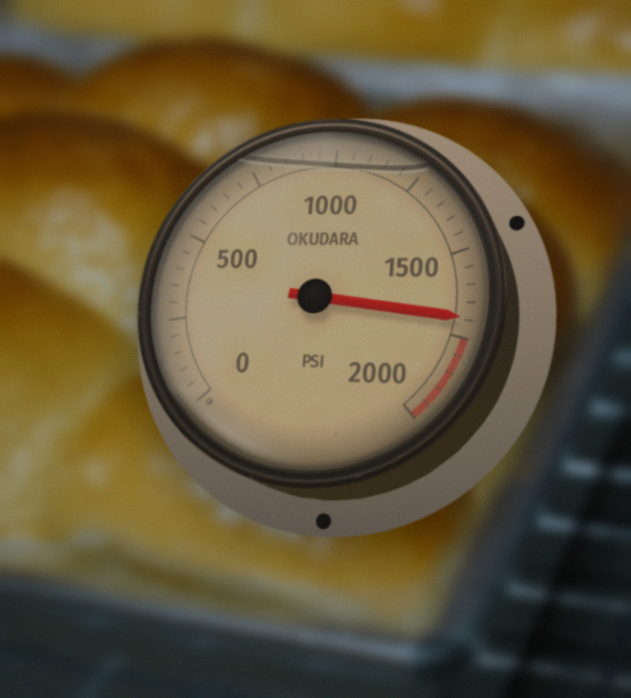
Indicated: 1700,psi
